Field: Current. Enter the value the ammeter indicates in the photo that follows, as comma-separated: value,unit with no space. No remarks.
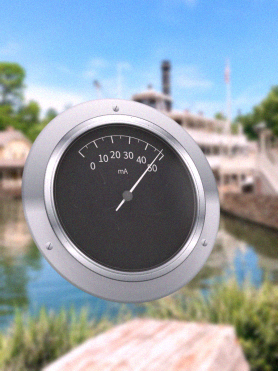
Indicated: 47.5,mA
